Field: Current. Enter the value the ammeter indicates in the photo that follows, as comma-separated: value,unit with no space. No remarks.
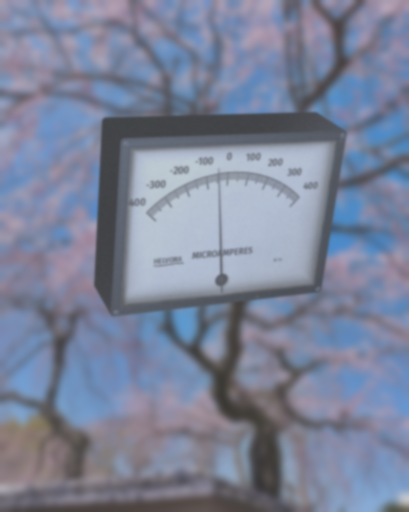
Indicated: -50,µA
